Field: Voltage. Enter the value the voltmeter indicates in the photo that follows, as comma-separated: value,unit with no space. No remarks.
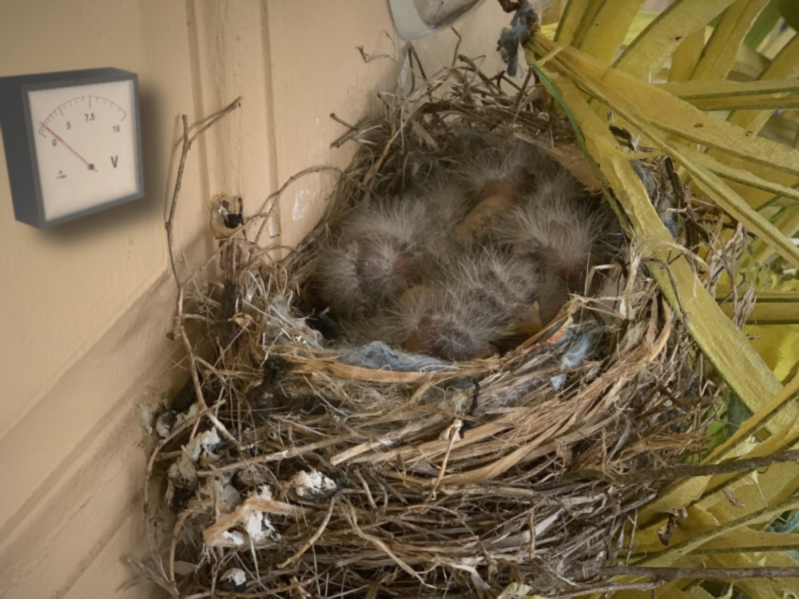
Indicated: 2.5,V
